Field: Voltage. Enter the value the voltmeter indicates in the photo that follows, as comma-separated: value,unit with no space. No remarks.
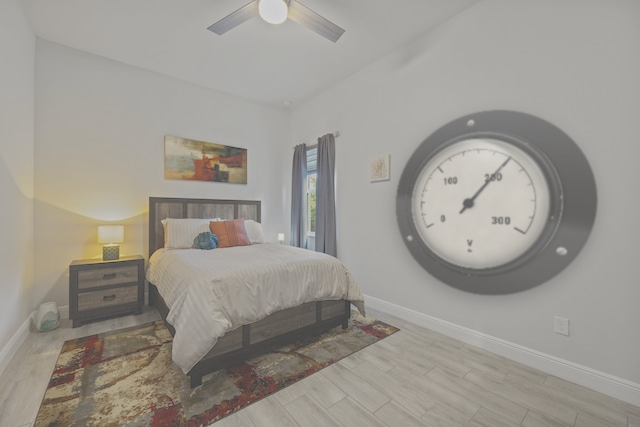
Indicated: 200,V
